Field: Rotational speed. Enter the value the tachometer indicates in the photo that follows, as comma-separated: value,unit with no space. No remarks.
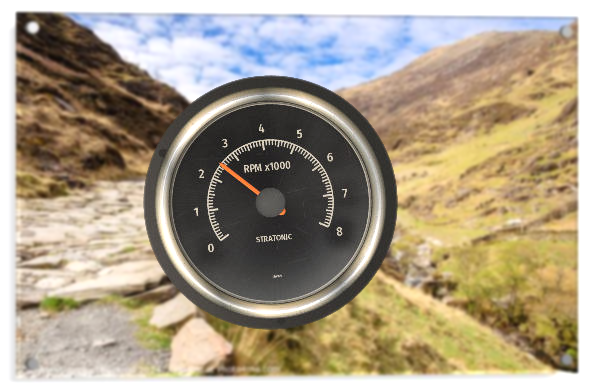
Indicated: 2500,rpm
